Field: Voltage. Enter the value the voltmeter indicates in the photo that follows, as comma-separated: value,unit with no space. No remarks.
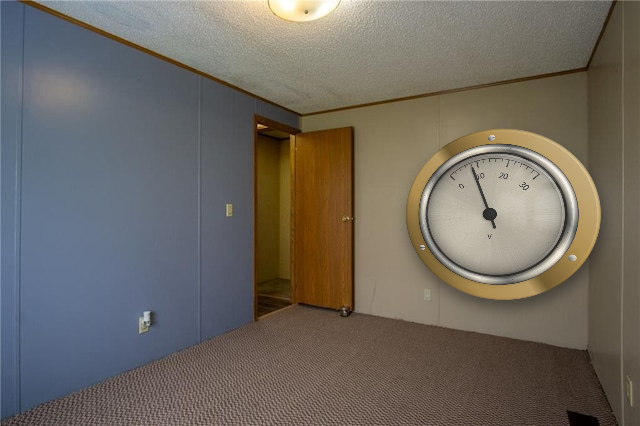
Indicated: 8,V
